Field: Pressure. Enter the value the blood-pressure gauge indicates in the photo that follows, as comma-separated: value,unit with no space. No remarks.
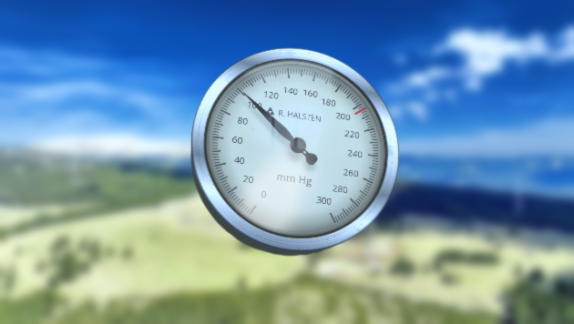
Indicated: 100,mmHg
